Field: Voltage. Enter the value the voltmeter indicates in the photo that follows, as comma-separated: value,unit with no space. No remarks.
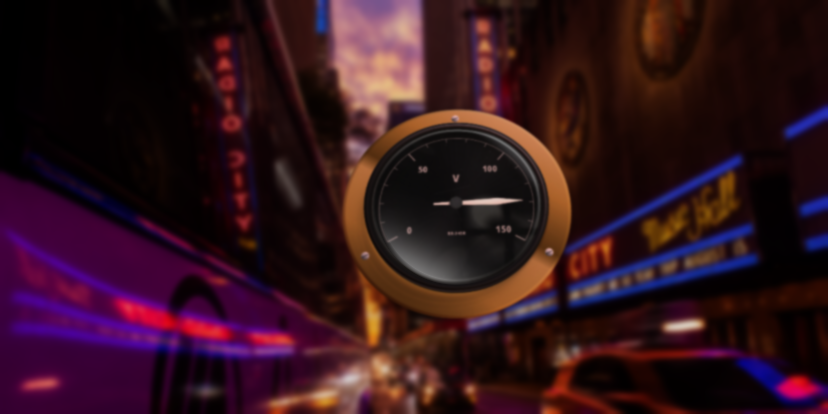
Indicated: 130,V
